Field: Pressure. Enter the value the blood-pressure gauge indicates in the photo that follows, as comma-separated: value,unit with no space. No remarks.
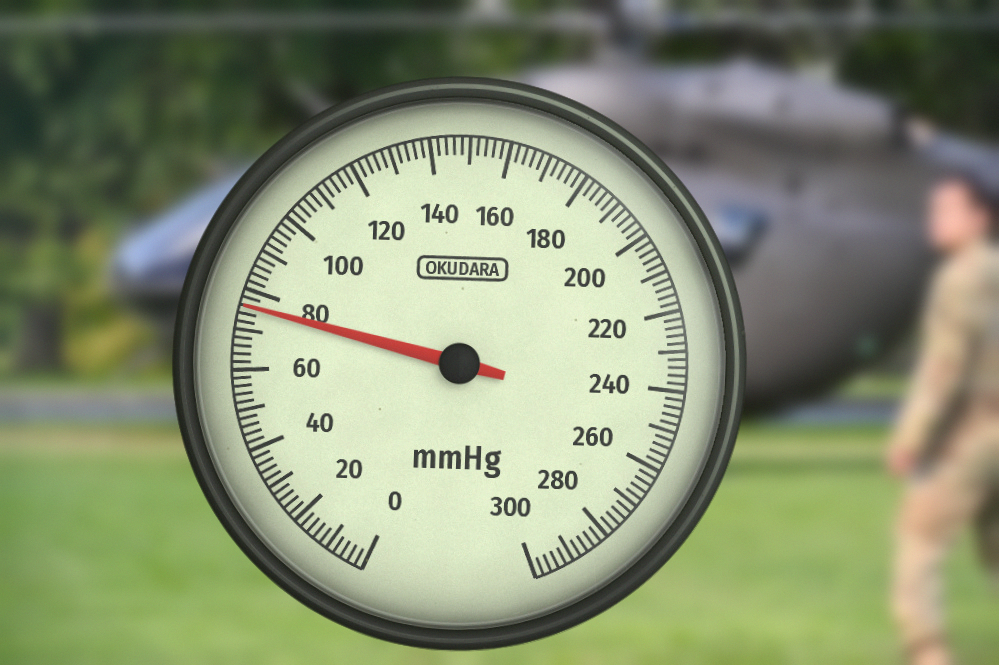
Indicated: 76,mmHg
